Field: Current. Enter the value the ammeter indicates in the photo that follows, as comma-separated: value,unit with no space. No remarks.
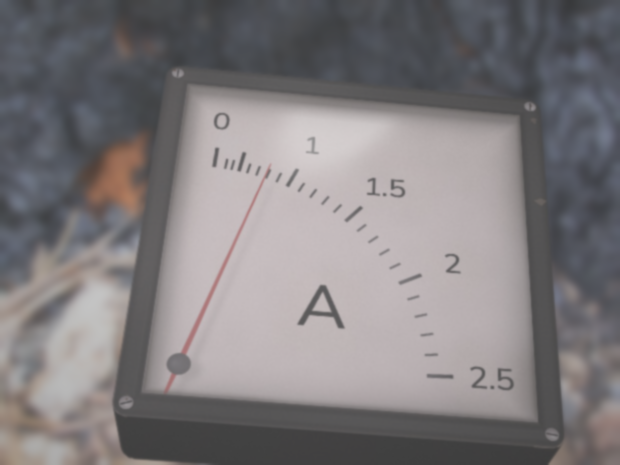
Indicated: 0.8,A
